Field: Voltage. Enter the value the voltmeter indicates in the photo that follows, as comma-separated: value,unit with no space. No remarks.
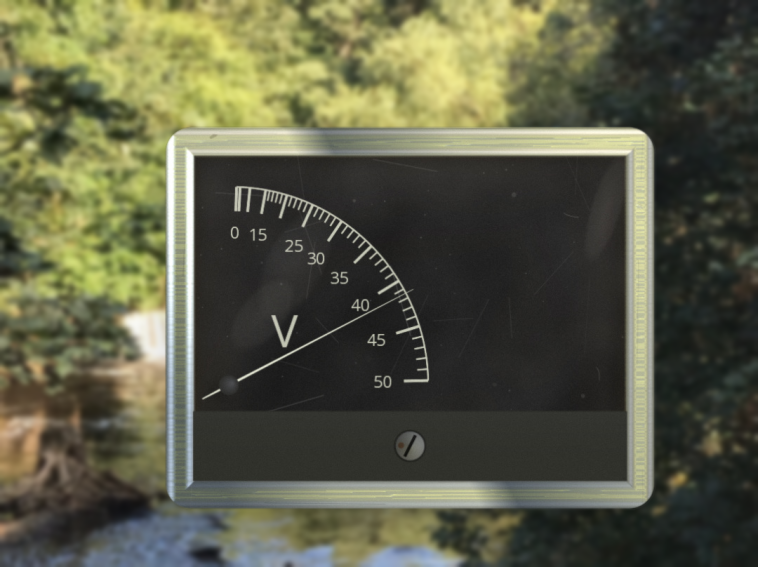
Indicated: 41.5,V
